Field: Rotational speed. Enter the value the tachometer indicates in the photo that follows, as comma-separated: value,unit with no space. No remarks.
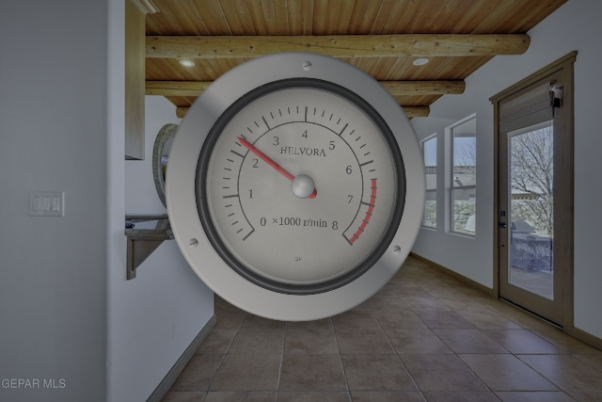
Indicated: 2300,rpm
